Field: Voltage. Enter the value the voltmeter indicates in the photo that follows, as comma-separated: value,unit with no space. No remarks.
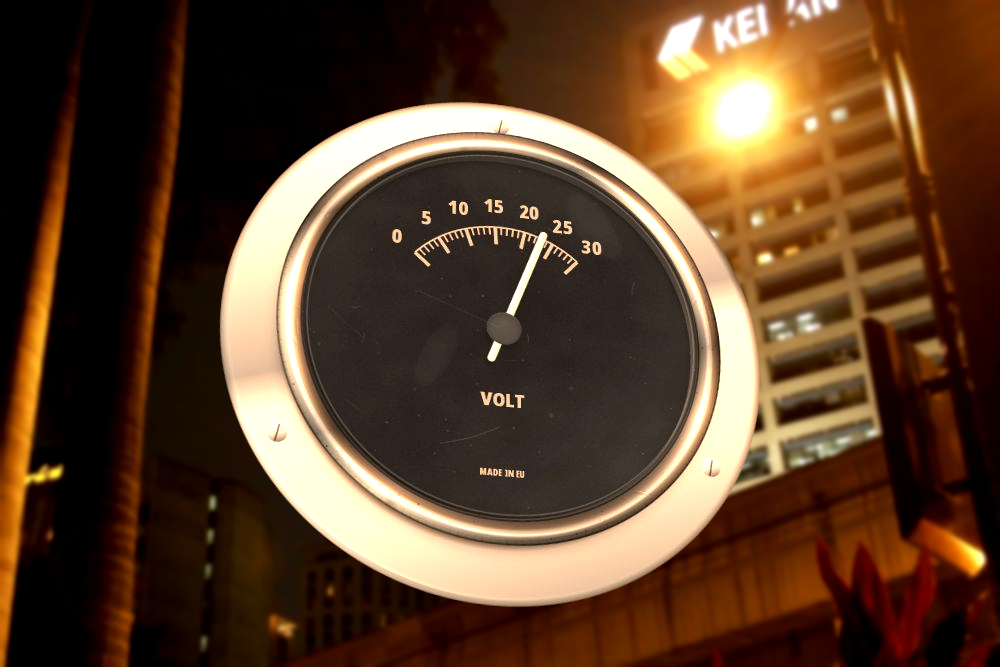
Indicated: 23,V
